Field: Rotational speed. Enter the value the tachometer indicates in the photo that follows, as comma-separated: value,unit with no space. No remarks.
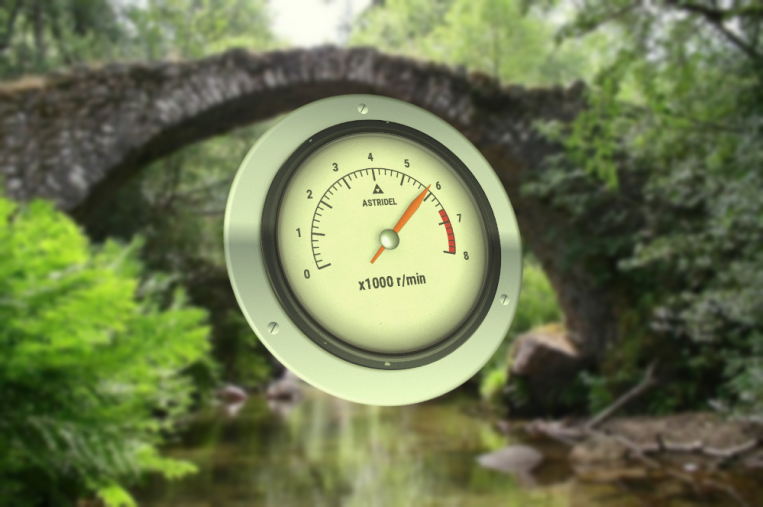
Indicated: 5800,rpm
